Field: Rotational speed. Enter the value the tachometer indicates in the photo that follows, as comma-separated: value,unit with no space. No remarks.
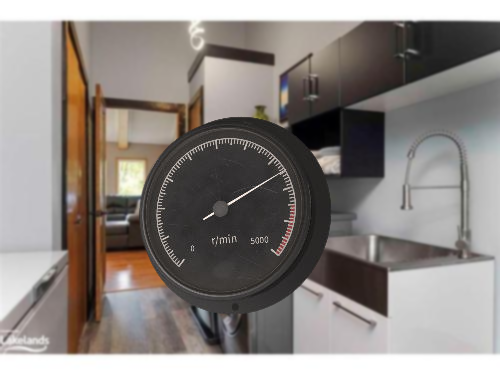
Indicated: 3750,rpm
